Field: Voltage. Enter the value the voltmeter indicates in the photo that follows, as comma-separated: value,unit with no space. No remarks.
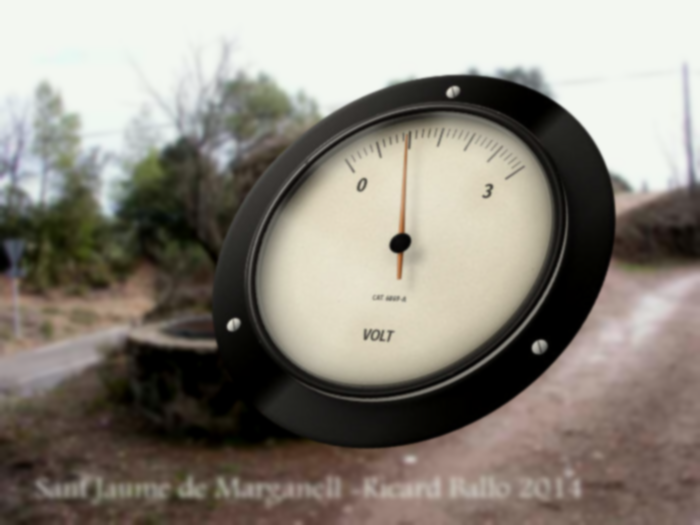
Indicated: 1,V
